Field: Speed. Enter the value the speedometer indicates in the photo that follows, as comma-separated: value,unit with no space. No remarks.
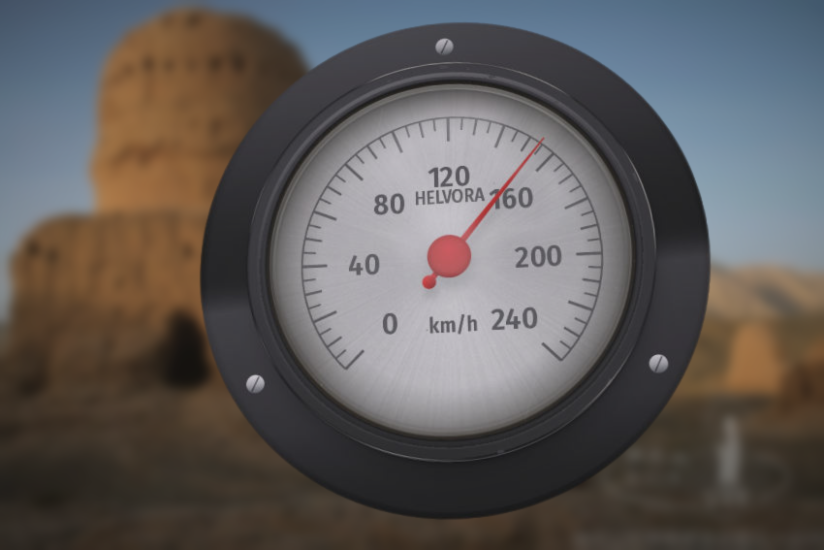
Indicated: 155,km/h
